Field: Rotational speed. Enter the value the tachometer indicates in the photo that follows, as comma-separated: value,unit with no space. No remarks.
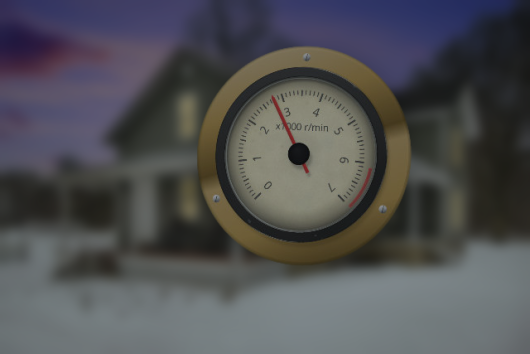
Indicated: 2800,rpm
